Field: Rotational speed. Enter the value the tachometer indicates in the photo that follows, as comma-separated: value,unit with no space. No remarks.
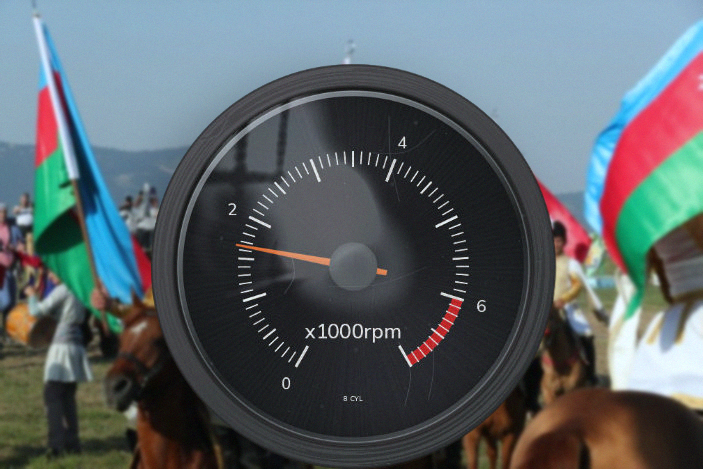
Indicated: 1650,rpm
